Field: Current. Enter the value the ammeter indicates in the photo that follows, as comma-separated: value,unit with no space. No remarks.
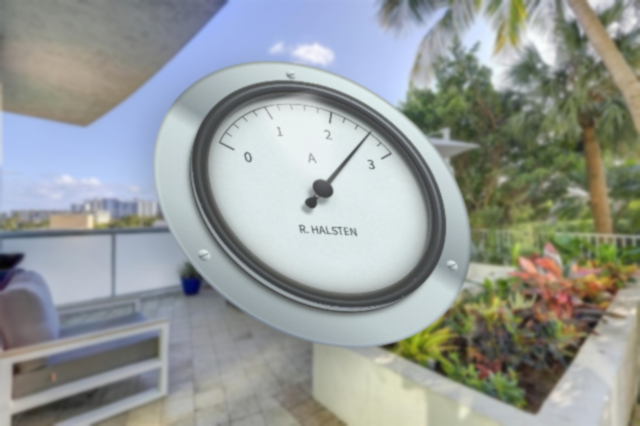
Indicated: 2.6,A
